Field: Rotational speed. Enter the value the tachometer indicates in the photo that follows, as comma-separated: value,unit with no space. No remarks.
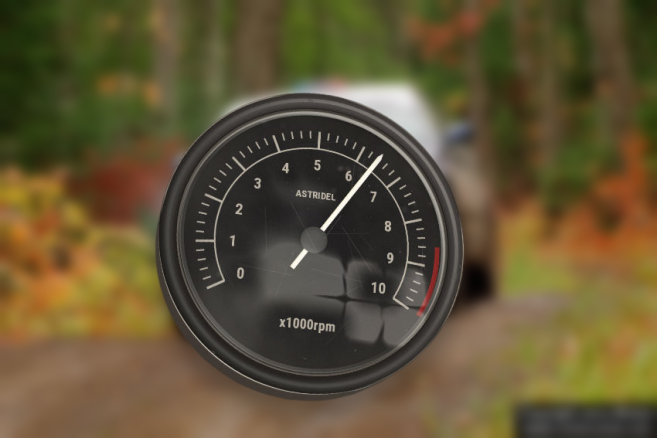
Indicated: 6400,rpm
